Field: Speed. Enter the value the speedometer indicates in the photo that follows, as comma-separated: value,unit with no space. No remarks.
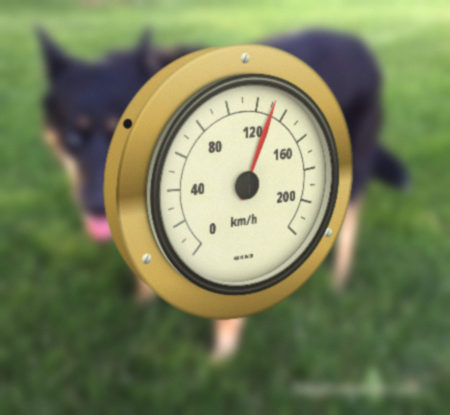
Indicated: 130,km/h
